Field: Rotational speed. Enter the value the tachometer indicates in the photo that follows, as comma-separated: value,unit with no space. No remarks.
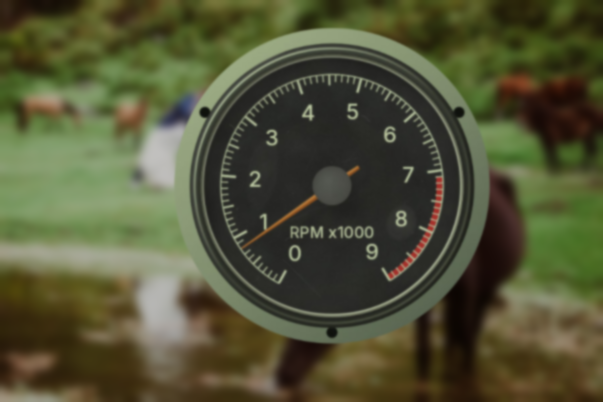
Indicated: 800,rpm
